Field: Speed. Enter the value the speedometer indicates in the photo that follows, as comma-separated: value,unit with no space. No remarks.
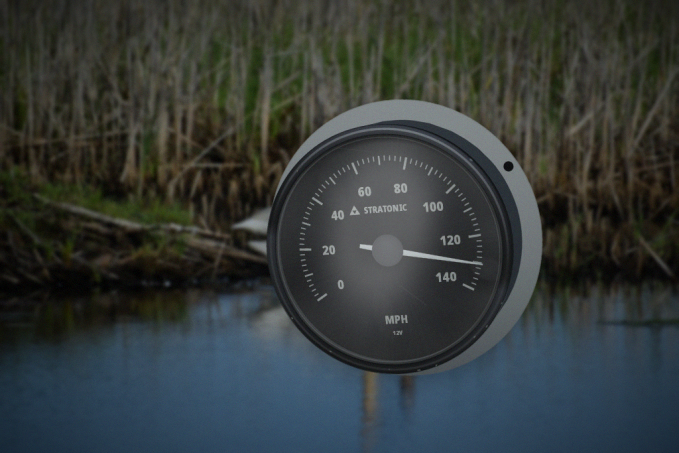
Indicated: 130,mph
